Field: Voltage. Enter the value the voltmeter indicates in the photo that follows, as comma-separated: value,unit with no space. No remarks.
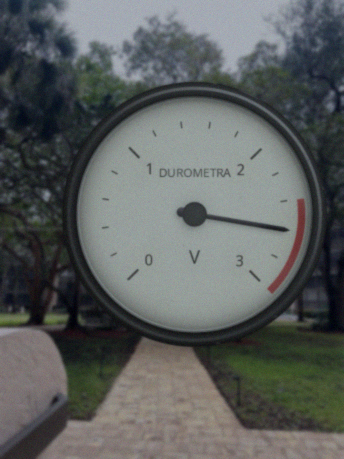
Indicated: 2.6,V
